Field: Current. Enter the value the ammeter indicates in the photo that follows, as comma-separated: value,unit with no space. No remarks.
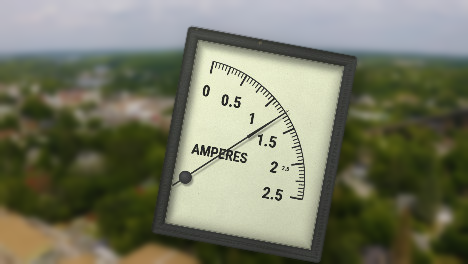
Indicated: 1.25,A
